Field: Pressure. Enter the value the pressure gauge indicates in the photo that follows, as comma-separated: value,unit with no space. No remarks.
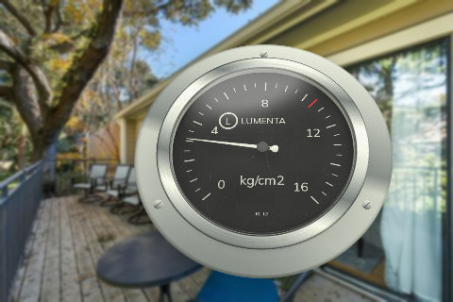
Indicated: 3,kg/cm²
